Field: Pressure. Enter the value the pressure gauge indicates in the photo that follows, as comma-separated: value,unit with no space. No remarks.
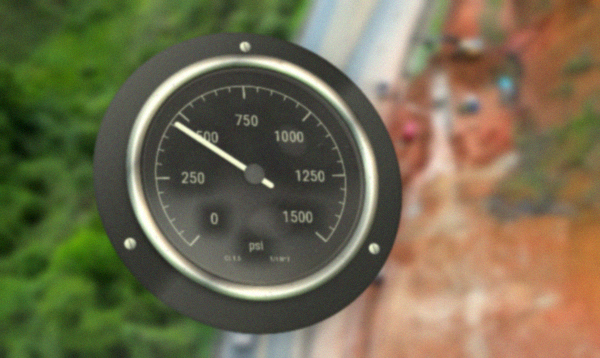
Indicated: 450,psi
